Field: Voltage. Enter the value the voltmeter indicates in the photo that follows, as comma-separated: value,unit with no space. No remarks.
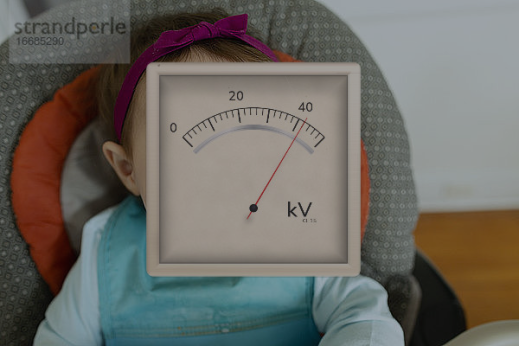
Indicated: 42,kV
